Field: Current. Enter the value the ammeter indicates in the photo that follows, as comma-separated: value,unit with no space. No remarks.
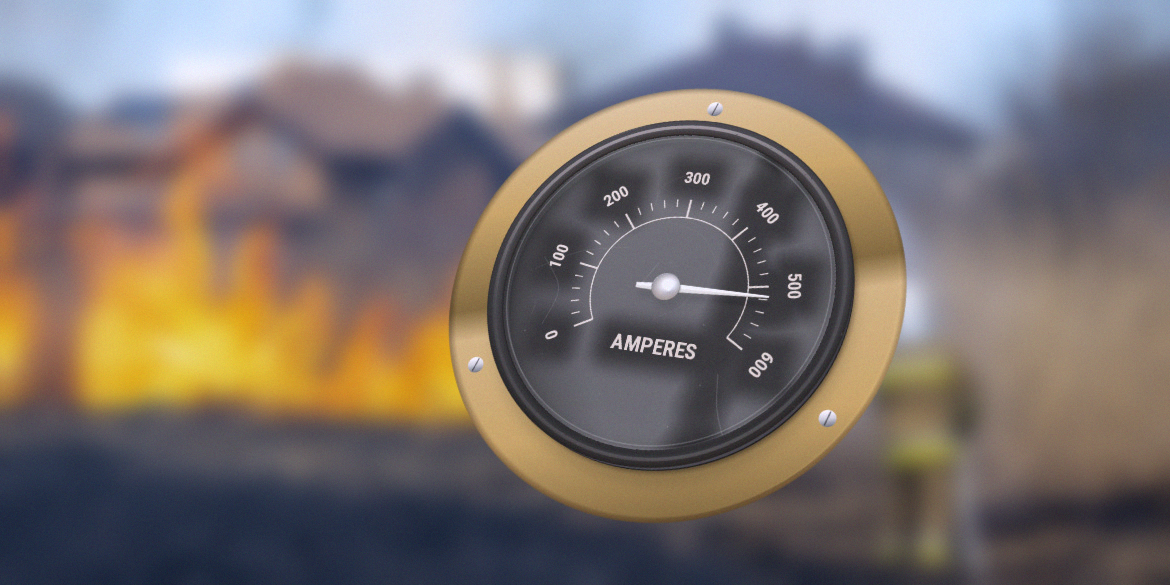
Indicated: 520,A
